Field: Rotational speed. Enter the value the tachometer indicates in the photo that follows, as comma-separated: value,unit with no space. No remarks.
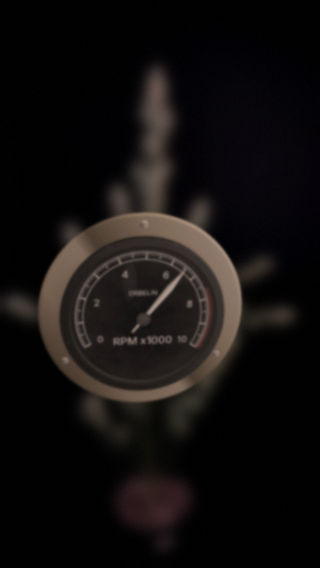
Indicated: 6500,rpm
